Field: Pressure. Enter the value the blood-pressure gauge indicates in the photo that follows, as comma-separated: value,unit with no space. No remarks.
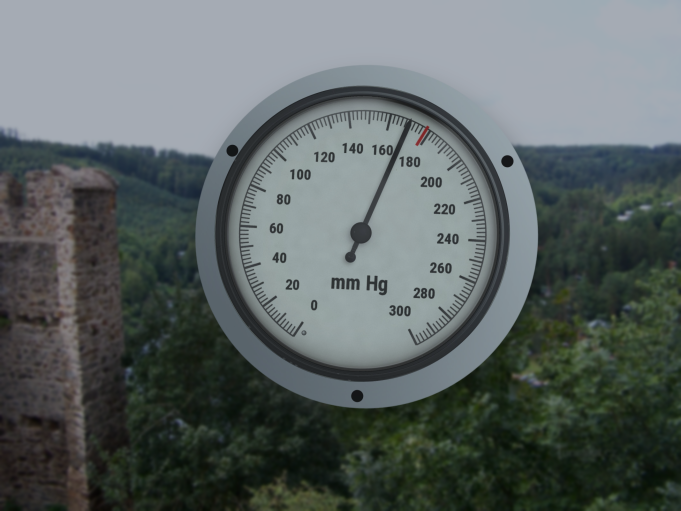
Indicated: 170,mmHg
